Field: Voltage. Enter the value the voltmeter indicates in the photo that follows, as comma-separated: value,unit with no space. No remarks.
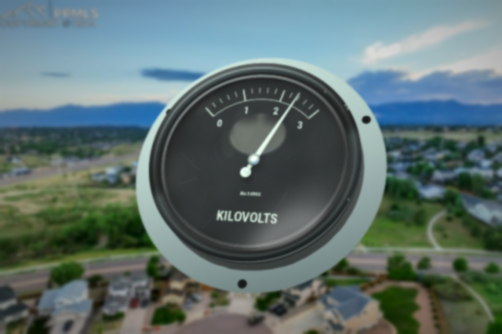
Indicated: 2.4,kV
